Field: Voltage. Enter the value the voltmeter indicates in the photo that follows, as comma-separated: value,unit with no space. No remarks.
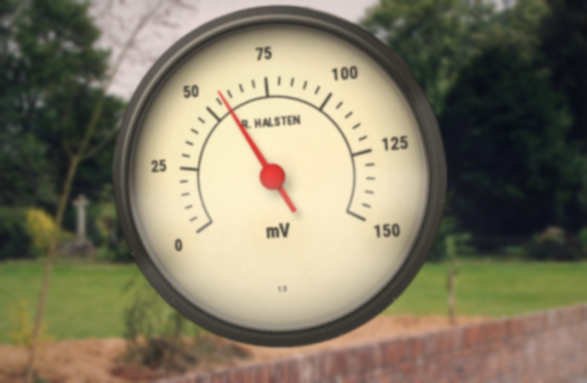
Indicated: 57.5,mV
